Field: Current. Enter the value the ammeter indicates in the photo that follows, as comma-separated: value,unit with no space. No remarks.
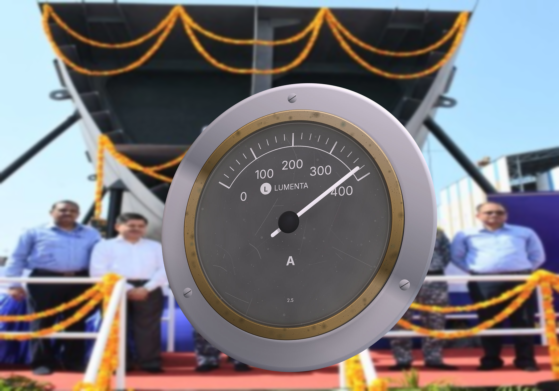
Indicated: 380,A
